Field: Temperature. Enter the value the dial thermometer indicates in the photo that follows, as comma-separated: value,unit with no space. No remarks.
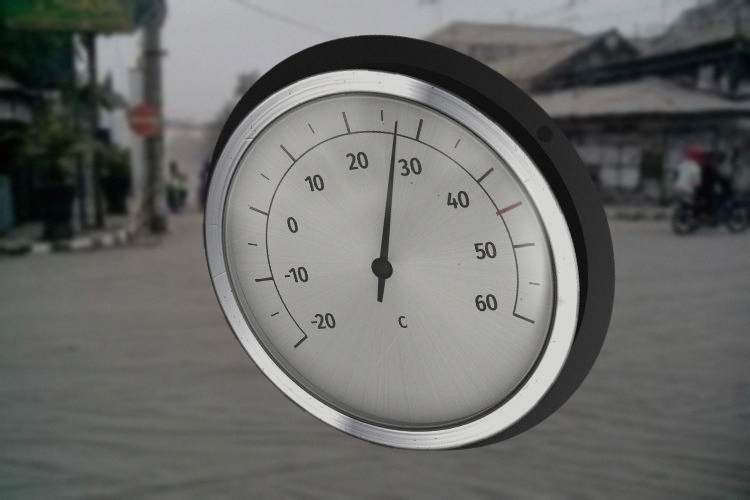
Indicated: 27.5,°C
